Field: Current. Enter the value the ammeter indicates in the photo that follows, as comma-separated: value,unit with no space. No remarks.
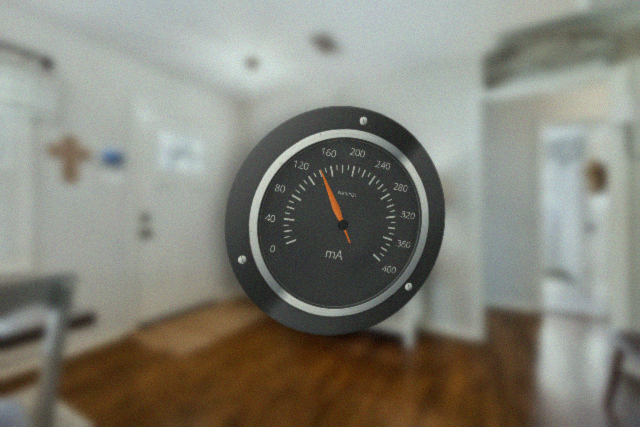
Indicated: 140,mA
